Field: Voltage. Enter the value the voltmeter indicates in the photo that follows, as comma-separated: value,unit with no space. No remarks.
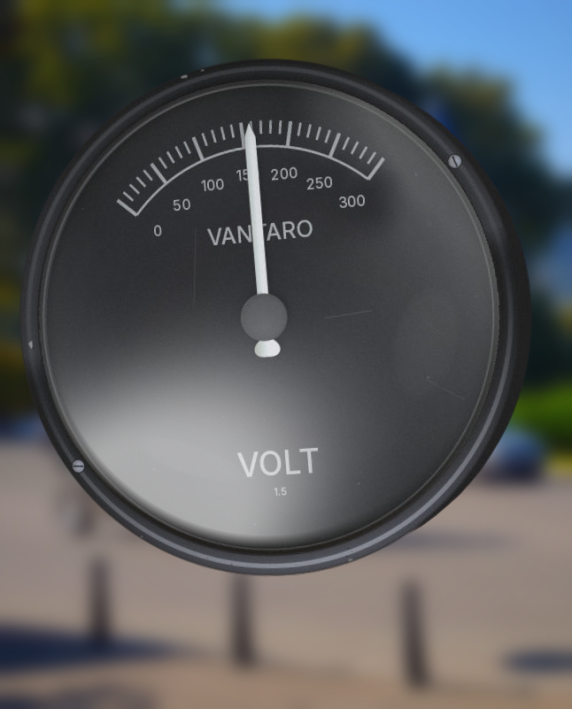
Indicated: 160,V
